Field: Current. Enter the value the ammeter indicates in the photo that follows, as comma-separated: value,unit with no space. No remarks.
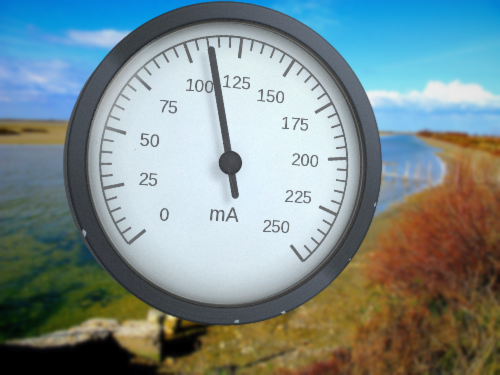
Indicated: 110,mA
